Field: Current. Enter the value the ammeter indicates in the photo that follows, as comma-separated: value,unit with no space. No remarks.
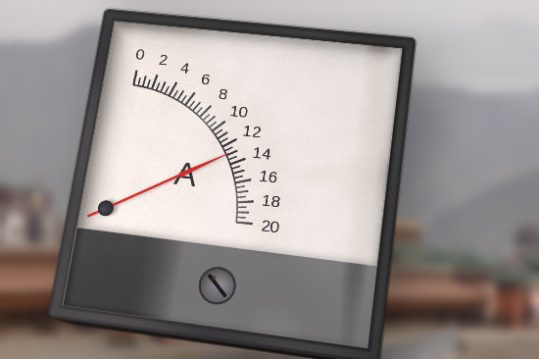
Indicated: 13,A
